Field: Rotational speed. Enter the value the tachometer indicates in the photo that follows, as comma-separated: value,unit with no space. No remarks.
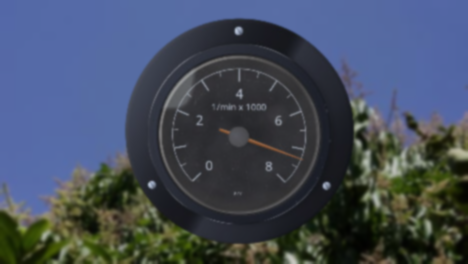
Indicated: 7250,rpm
